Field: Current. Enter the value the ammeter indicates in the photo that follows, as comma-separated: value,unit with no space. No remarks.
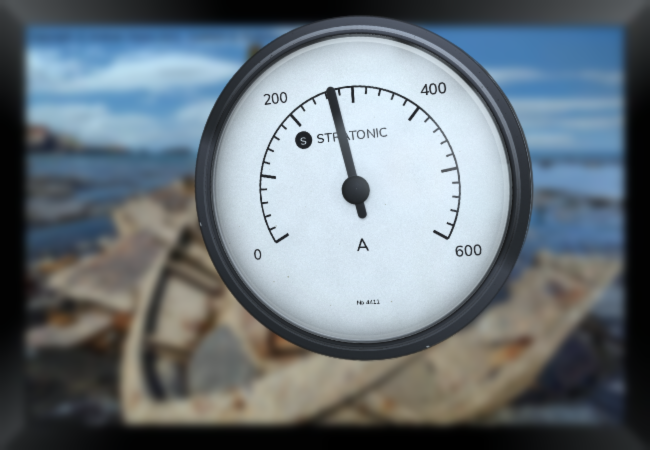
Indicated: 270,A
